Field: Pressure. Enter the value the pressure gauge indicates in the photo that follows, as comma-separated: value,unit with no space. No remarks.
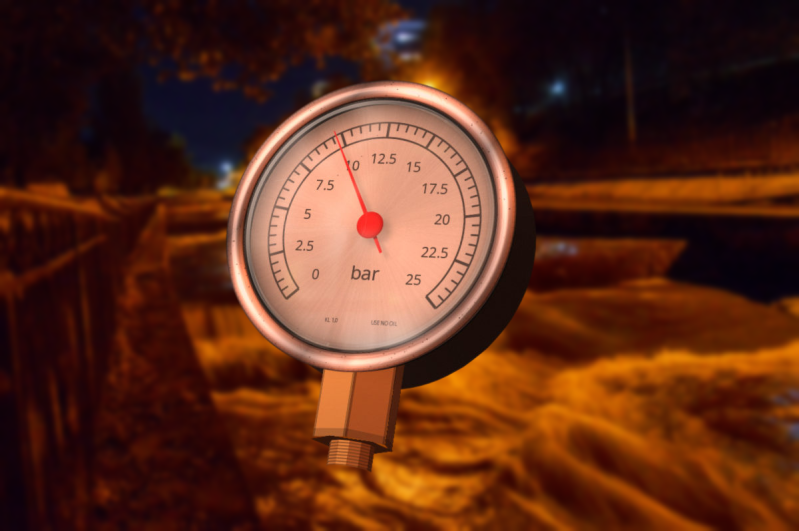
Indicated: 9.75,bar
